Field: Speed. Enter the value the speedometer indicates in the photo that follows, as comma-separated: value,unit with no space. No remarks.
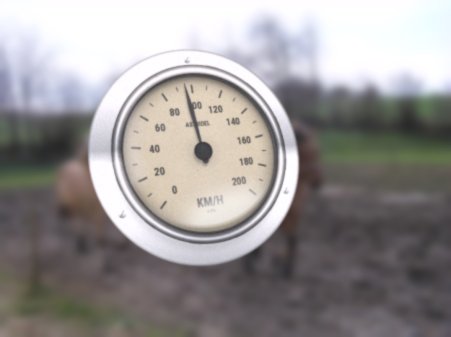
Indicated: 95,km/h
